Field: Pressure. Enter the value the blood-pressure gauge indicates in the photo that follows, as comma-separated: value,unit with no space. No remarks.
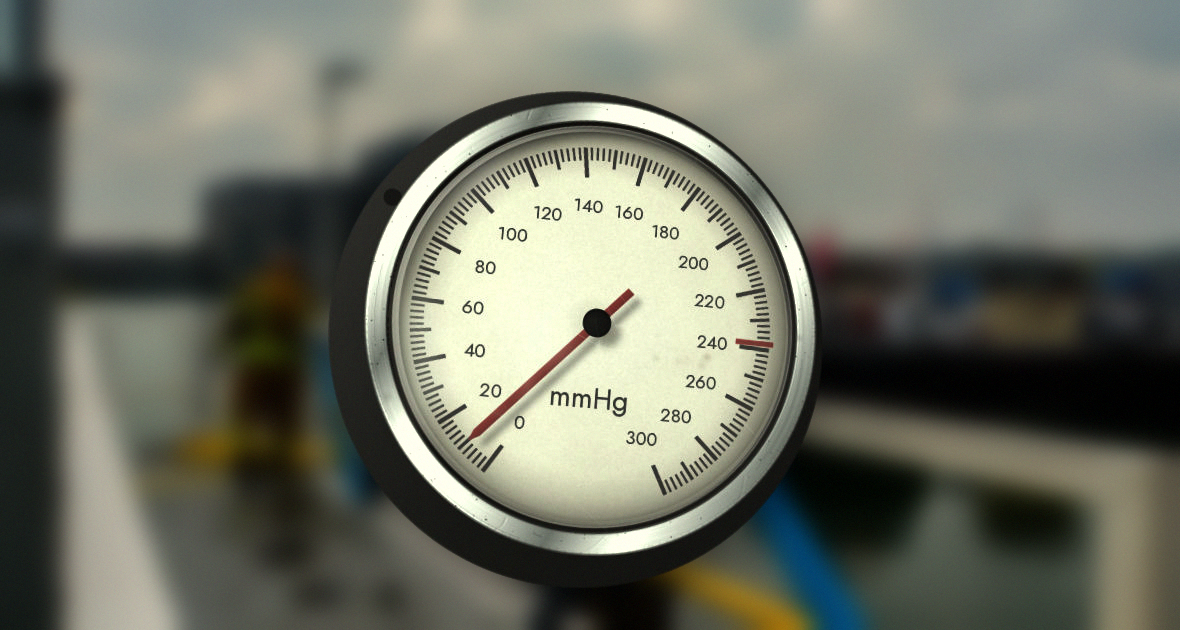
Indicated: 10,mmHg
